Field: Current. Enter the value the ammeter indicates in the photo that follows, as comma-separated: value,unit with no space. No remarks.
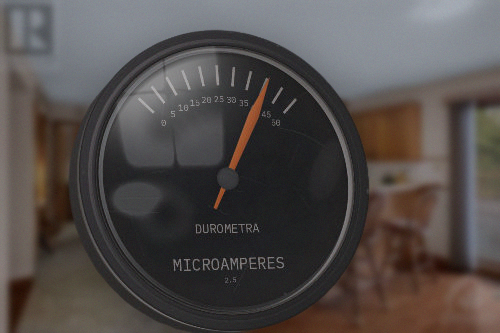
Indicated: 40,µA
